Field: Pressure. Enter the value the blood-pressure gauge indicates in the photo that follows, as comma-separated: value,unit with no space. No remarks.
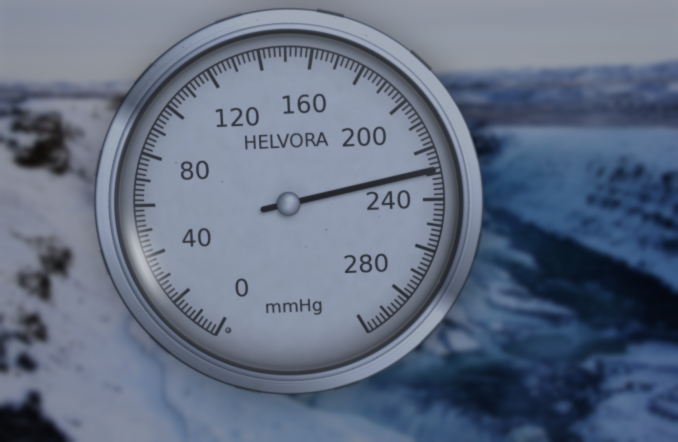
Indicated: 228,mmHg
